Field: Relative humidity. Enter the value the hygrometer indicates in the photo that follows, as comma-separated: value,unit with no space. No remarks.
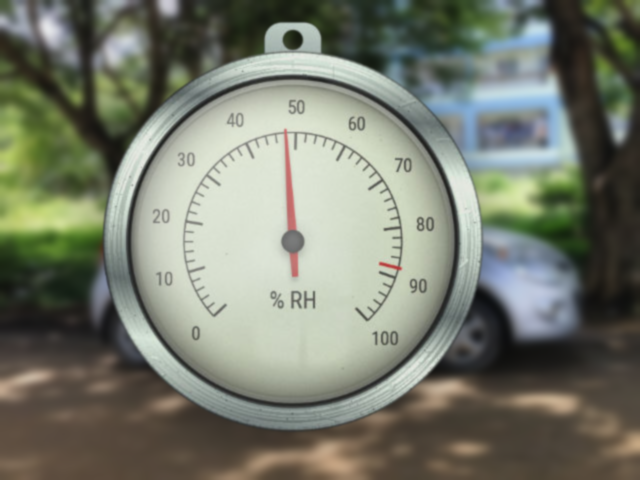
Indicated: 48,%
